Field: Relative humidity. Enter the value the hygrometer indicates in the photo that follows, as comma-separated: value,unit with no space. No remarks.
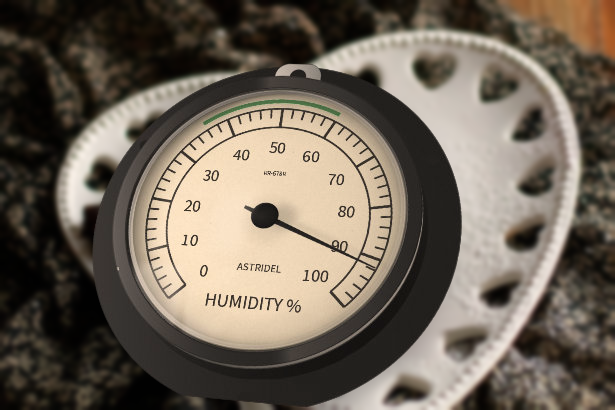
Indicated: 92,%
